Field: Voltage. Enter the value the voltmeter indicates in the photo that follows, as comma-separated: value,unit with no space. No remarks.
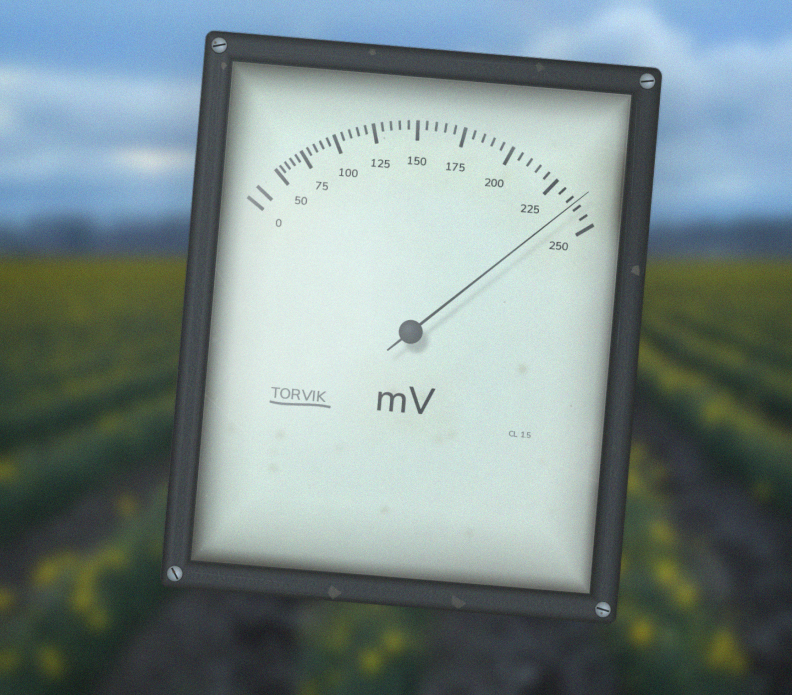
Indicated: 237.5,mV
